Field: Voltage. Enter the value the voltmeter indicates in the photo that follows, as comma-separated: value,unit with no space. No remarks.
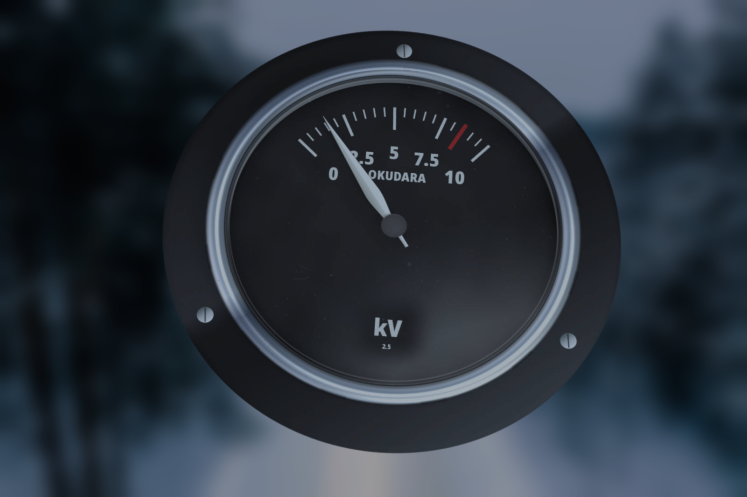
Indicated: 1.5,kV
